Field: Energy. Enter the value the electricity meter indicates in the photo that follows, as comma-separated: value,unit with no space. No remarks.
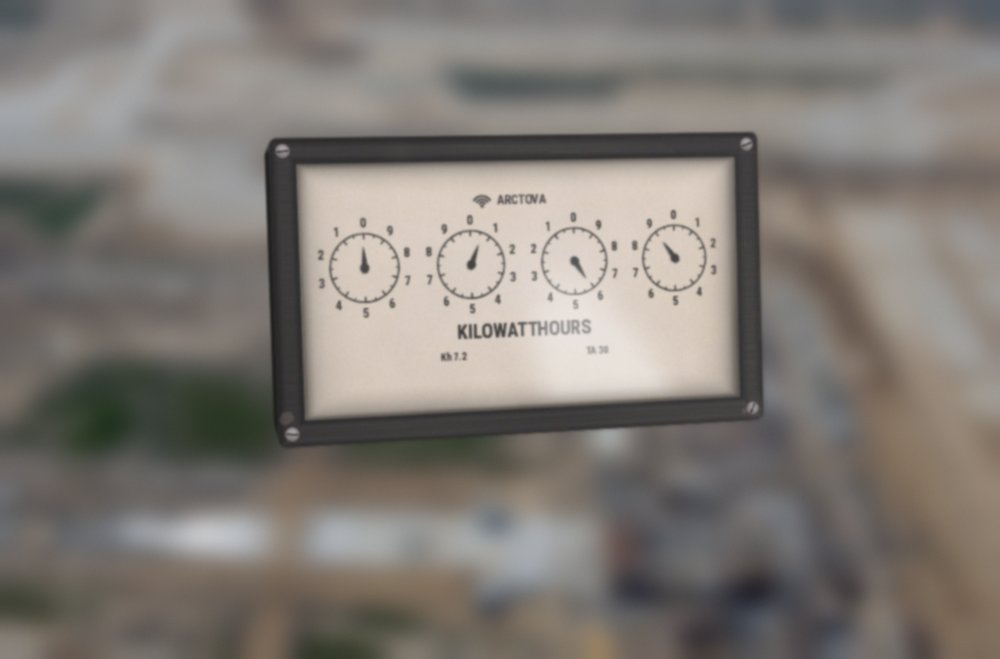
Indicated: 59,kWh
